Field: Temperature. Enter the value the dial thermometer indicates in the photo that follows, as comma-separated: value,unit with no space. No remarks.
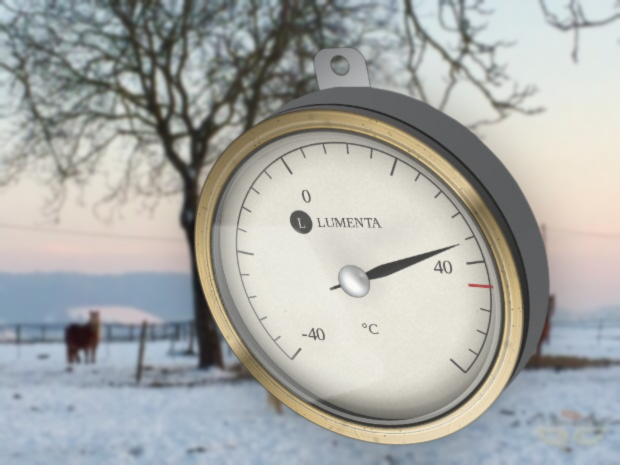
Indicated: 36,°C
